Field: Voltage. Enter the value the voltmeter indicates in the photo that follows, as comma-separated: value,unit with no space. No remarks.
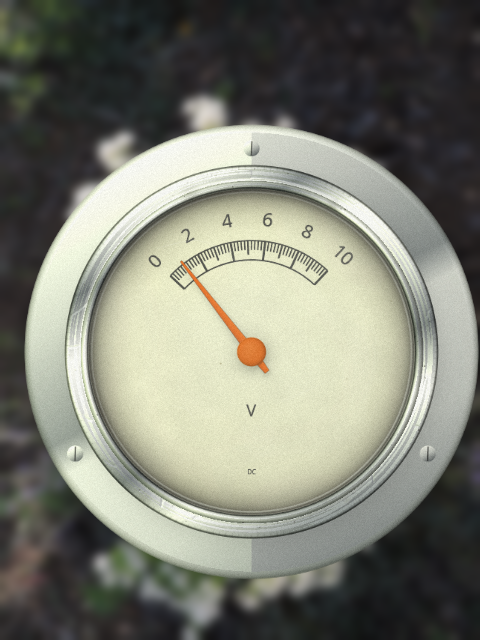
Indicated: 1,V
